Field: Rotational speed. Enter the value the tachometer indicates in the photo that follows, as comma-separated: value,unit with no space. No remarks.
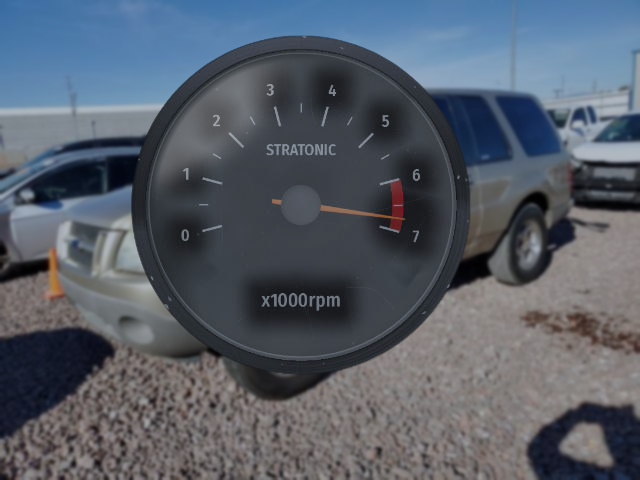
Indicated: 6750,rpm
